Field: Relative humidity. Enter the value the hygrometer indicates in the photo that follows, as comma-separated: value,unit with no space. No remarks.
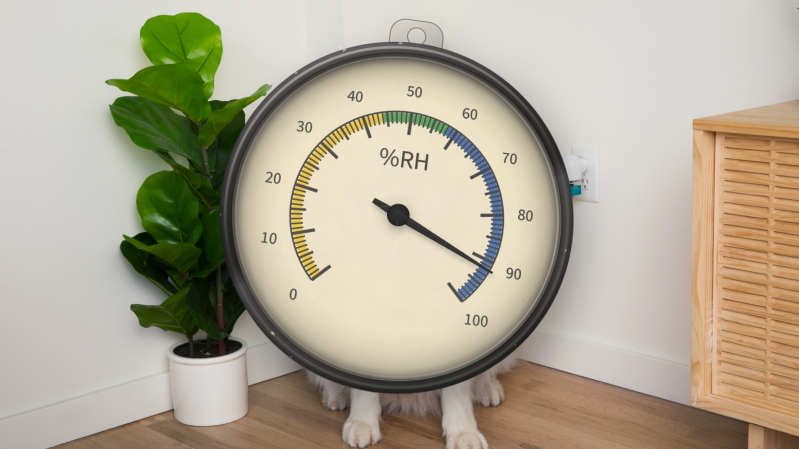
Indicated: 92,%
